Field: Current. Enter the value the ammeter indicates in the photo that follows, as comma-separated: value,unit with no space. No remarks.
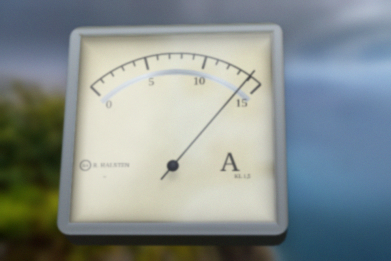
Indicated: 14,A
